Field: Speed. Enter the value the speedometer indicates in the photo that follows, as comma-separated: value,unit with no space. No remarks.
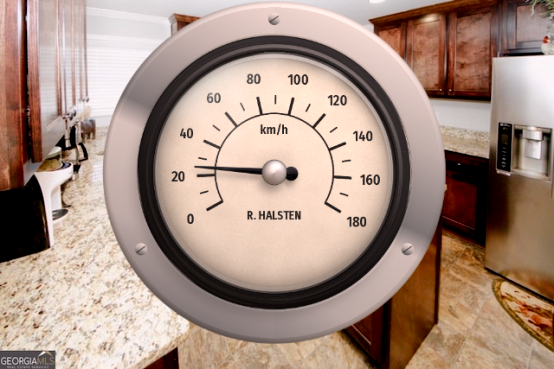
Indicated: 25,km/h
